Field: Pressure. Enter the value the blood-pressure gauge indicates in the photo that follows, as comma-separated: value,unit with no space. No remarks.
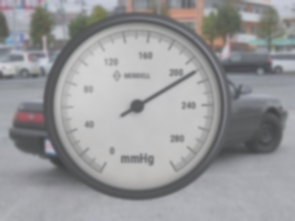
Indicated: 210,mmHg
